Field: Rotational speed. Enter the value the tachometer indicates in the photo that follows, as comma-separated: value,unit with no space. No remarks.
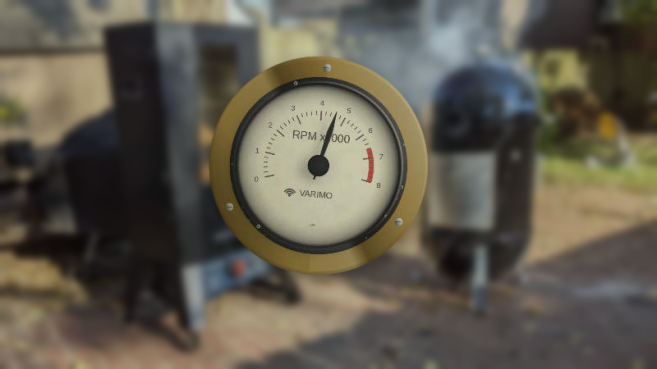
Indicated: 4600,rpm
